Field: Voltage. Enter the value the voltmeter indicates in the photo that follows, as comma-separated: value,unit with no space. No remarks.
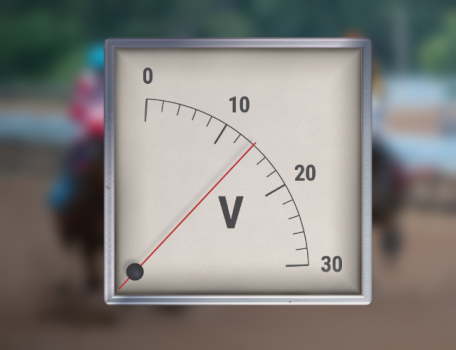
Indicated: 14,V
